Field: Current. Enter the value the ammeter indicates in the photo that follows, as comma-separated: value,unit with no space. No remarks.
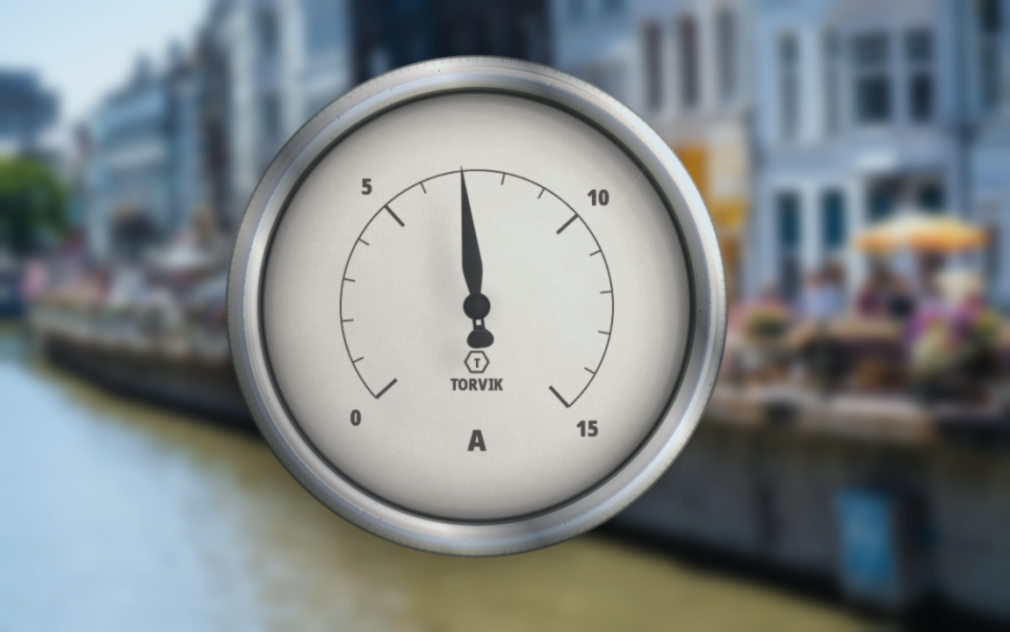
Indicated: 7,A
